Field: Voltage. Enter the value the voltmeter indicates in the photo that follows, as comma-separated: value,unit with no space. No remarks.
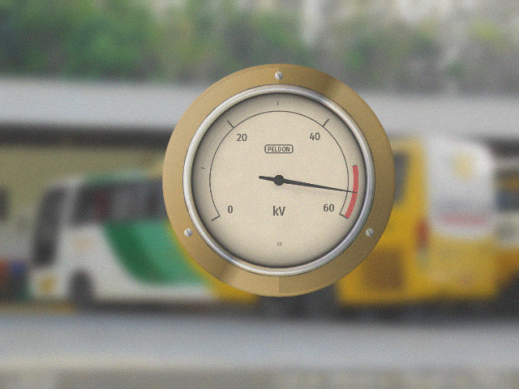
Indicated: 55,kV
